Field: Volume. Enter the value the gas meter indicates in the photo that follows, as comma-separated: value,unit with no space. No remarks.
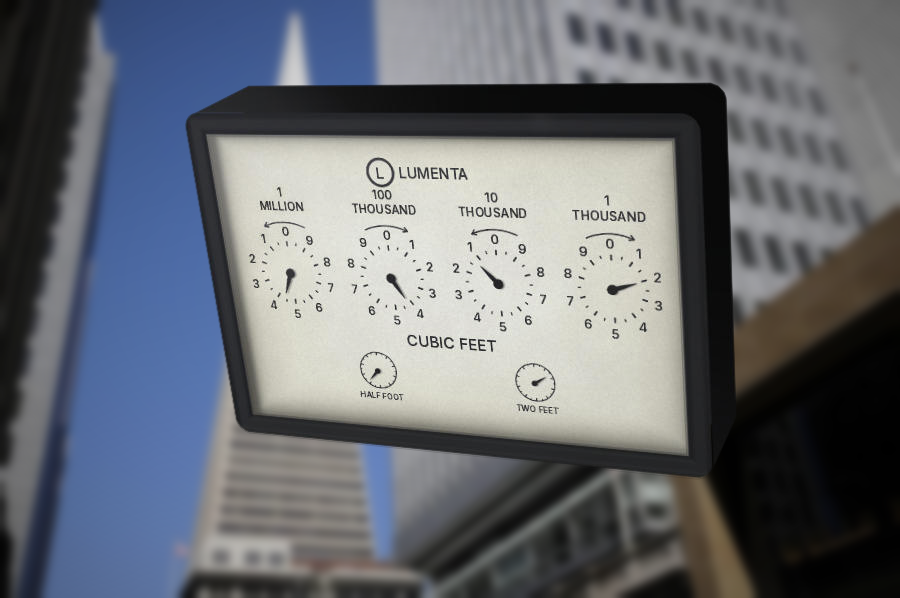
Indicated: 441200,ft³
